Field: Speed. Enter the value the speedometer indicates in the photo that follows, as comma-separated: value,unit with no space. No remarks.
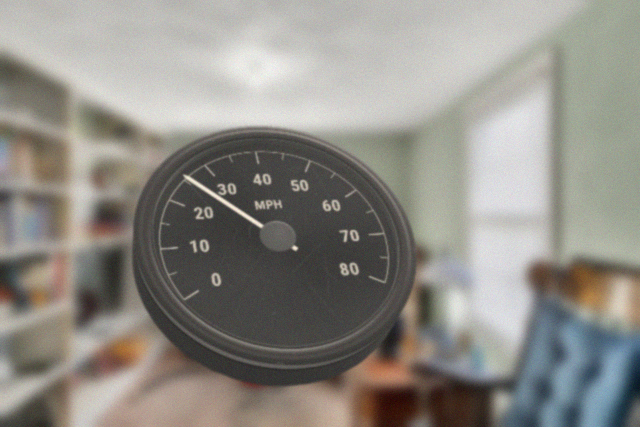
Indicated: 25,mph
